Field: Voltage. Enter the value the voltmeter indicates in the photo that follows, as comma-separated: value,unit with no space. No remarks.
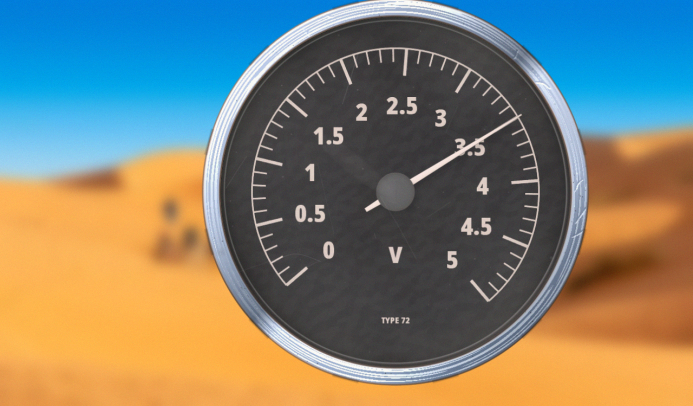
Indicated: 3.5,V
